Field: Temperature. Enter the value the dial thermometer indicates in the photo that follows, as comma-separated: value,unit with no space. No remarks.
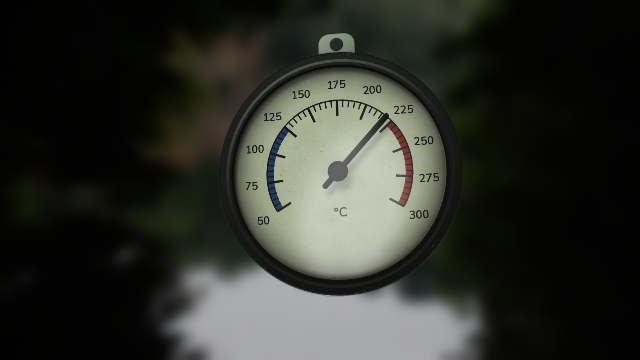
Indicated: 220,°C
